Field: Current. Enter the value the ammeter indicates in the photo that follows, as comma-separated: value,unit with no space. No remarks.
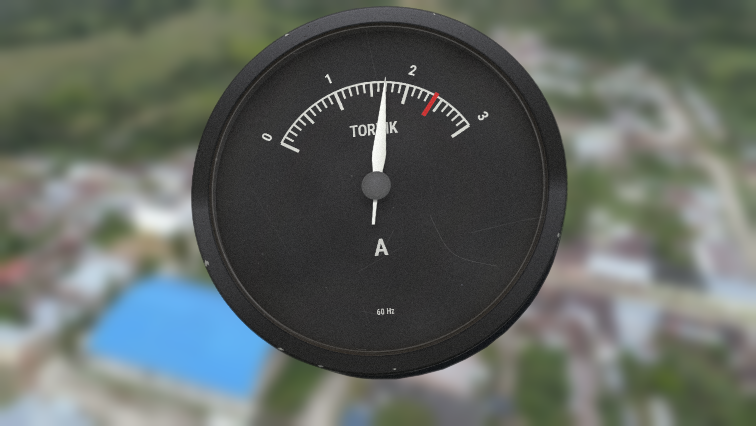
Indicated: 1.7,A
